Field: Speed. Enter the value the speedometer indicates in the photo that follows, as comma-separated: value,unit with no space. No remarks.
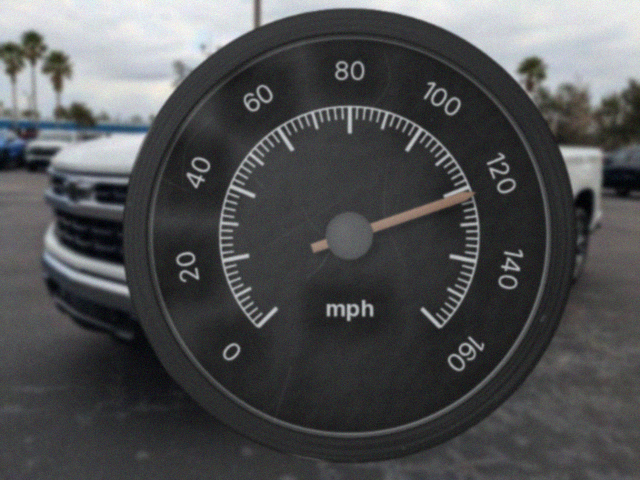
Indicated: 122,mph
